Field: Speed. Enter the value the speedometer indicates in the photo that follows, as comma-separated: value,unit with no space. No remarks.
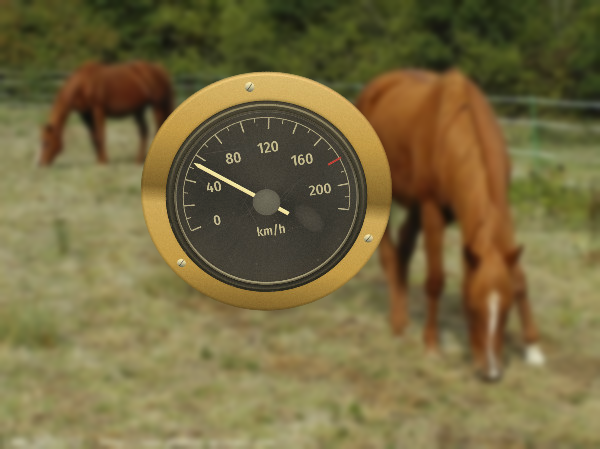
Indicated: 55,km/h
